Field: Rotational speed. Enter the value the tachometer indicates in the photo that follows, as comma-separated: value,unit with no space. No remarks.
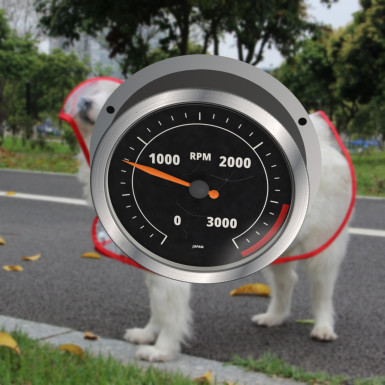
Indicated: 800,rpm
